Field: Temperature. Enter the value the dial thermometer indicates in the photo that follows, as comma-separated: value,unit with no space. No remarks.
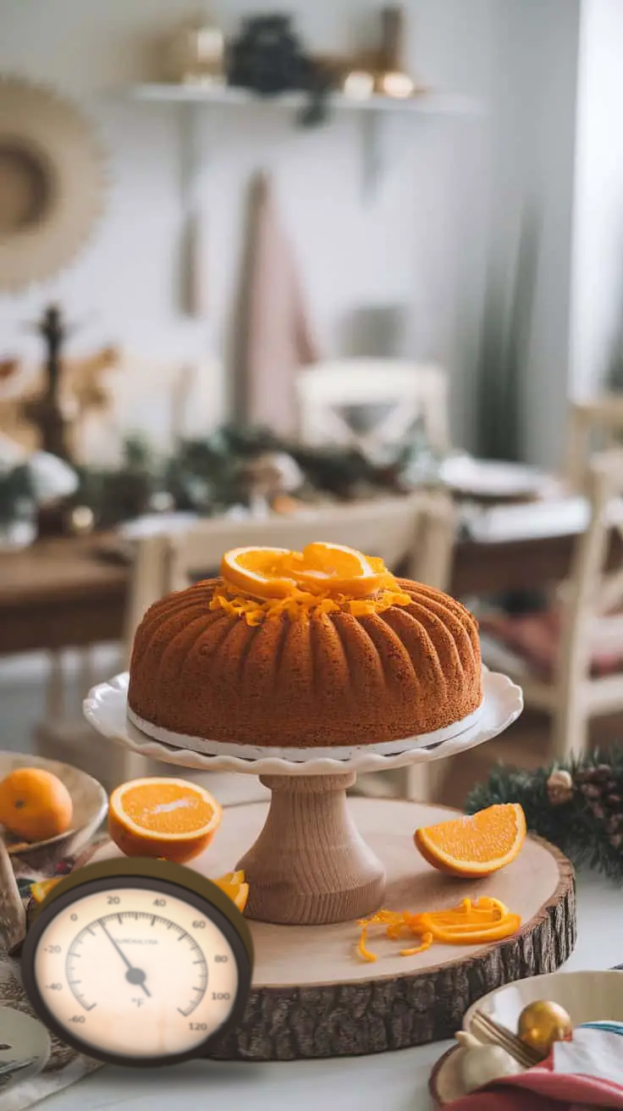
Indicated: 10,°F
